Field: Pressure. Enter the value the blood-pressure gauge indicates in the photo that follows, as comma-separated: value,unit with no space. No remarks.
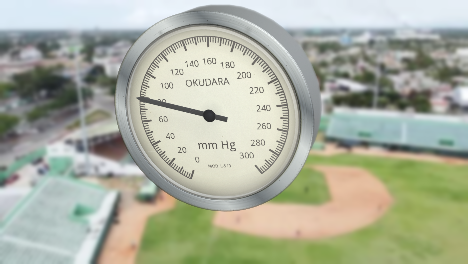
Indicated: 80,mmHg
